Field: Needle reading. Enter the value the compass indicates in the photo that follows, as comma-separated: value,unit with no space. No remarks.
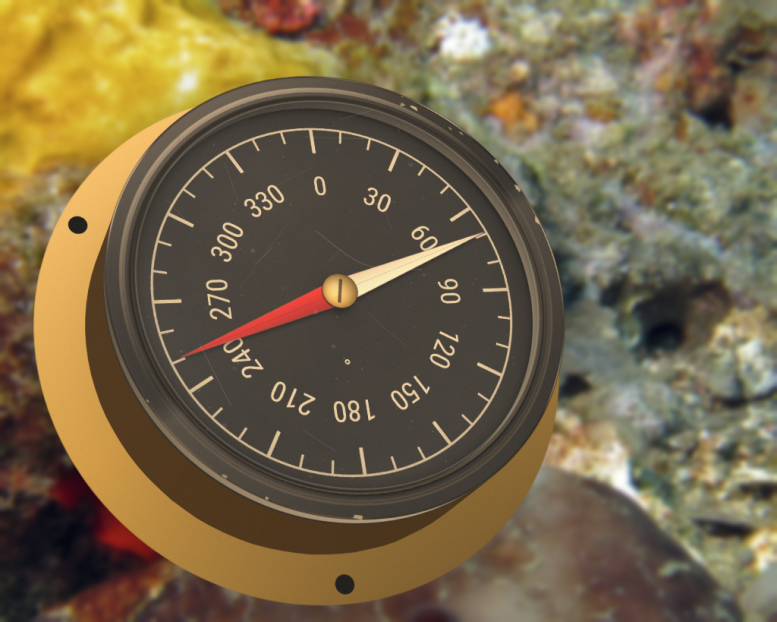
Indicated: 250,°
